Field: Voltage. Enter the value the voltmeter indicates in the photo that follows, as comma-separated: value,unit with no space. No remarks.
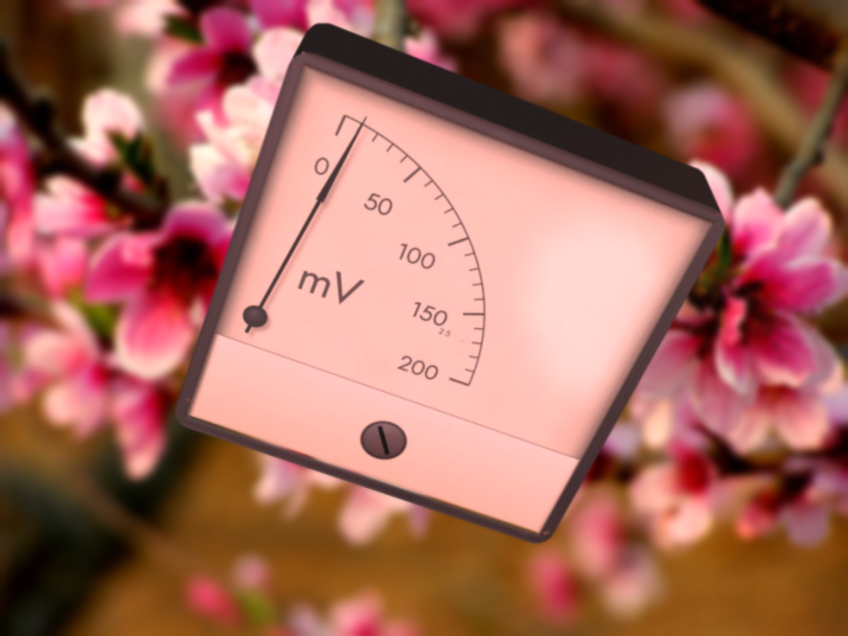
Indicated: 10,mV
